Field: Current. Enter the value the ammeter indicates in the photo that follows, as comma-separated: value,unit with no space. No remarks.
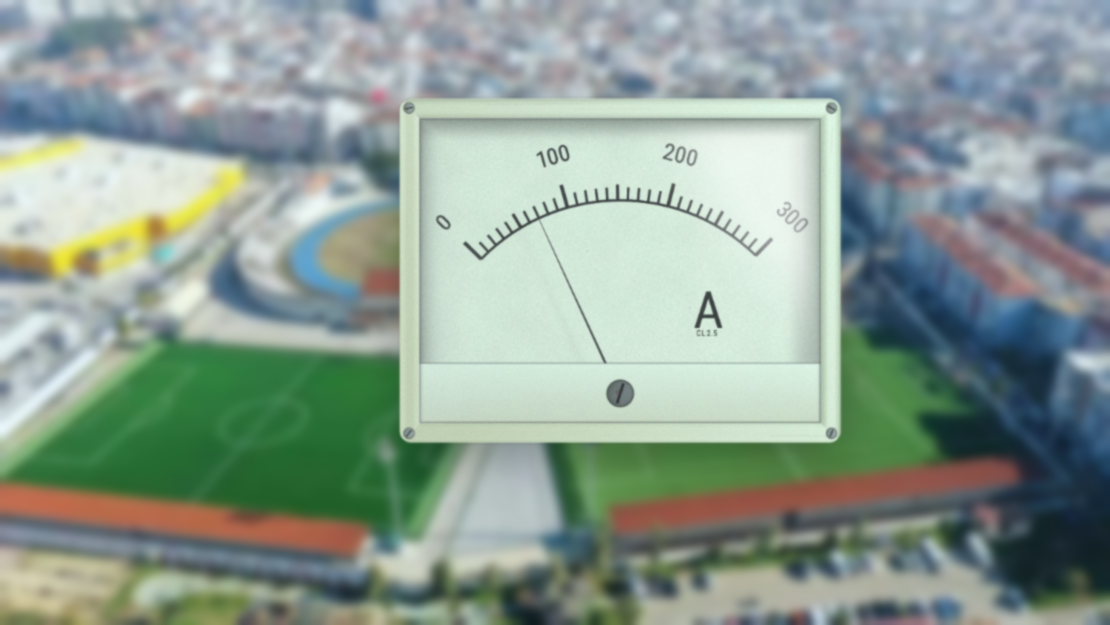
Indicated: 70,A
